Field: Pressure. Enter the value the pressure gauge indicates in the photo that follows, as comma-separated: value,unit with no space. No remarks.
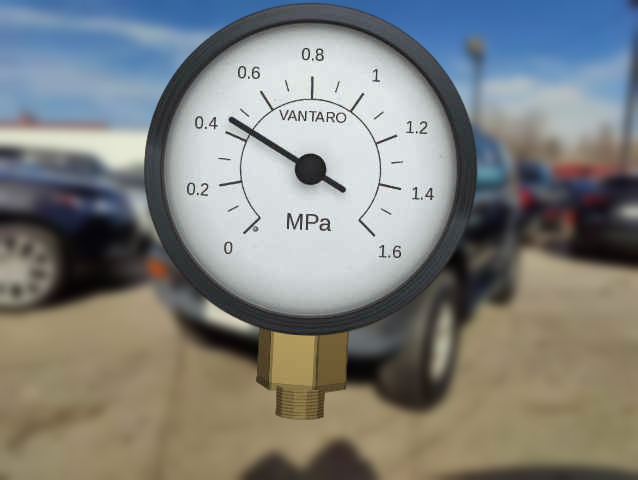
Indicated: 0.45,MPa
